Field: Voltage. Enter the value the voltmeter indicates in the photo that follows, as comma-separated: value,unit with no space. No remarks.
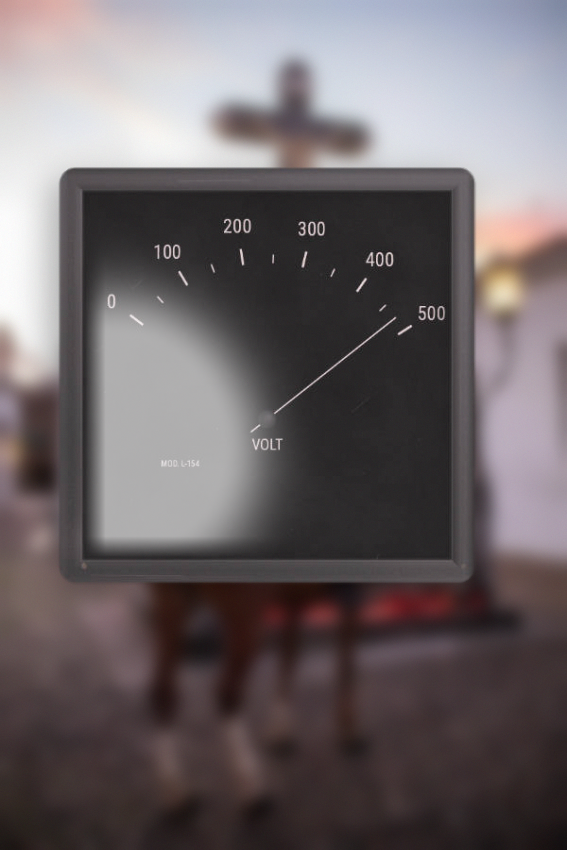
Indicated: 475,V
